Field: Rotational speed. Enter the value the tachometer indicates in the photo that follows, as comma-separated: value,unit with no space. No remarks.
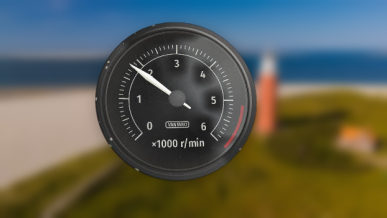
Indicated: 1800,rpm
